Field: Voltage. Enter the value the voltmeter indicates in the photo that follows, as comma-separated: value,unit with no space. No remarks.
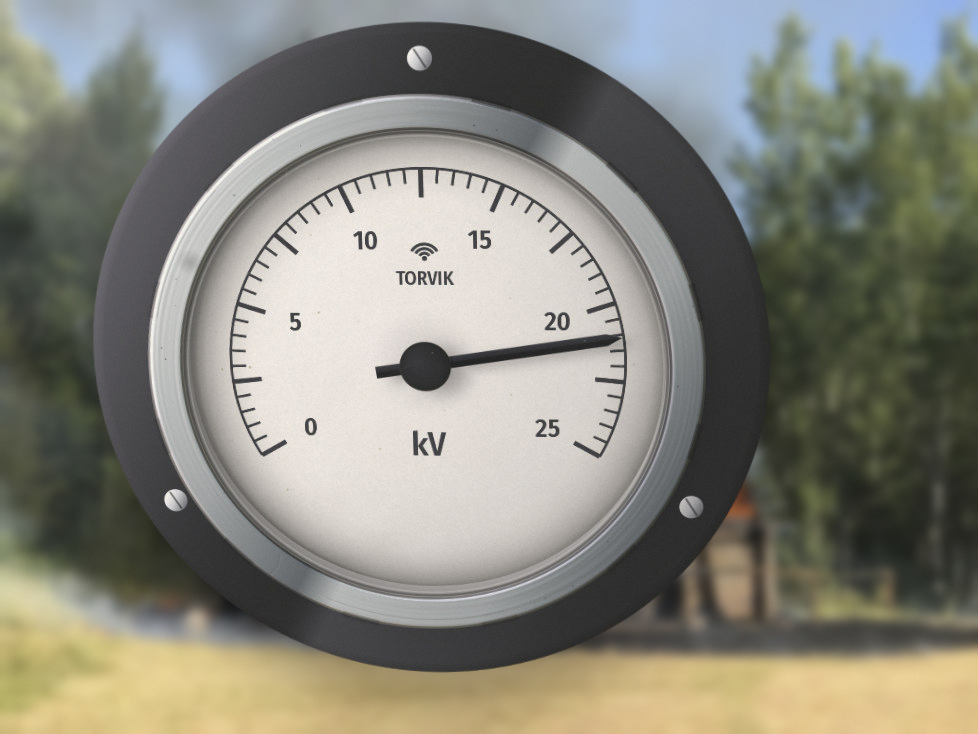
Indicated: 21,kV
